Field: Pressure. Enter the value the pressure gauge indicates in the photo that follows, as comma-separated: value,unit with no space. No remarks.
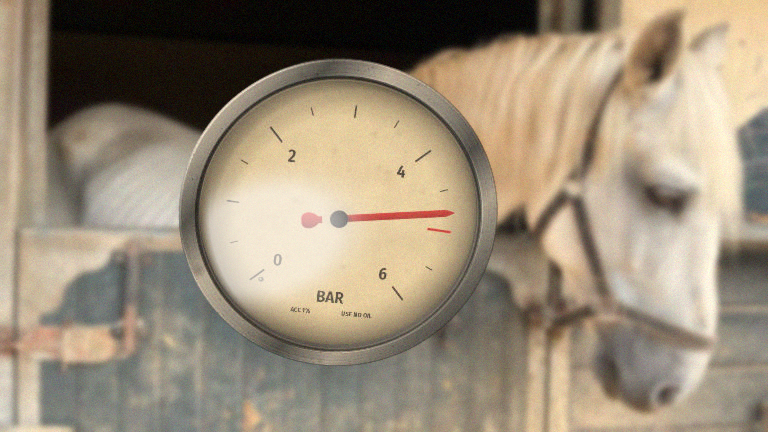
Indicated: 4.75,bar
